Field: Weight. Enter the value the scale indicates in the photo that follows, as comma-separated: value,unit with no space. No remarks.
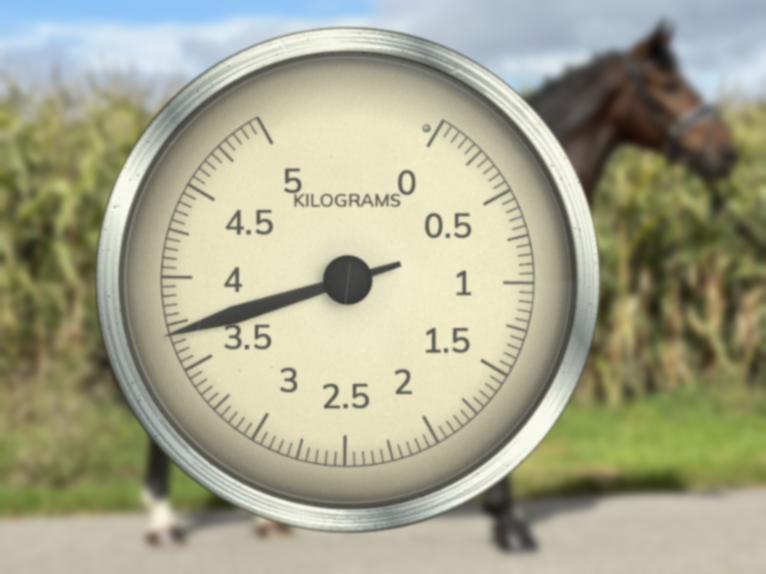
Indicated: 3.7,kg
